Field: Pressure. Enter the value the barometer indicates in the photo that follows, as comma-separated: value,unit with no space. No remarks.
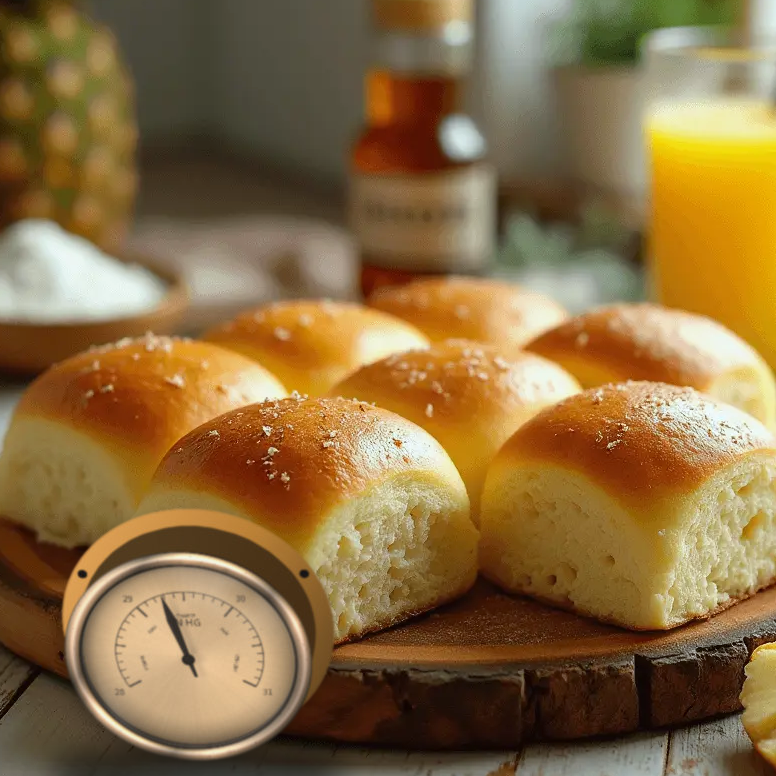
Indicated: 29.3,inHg
